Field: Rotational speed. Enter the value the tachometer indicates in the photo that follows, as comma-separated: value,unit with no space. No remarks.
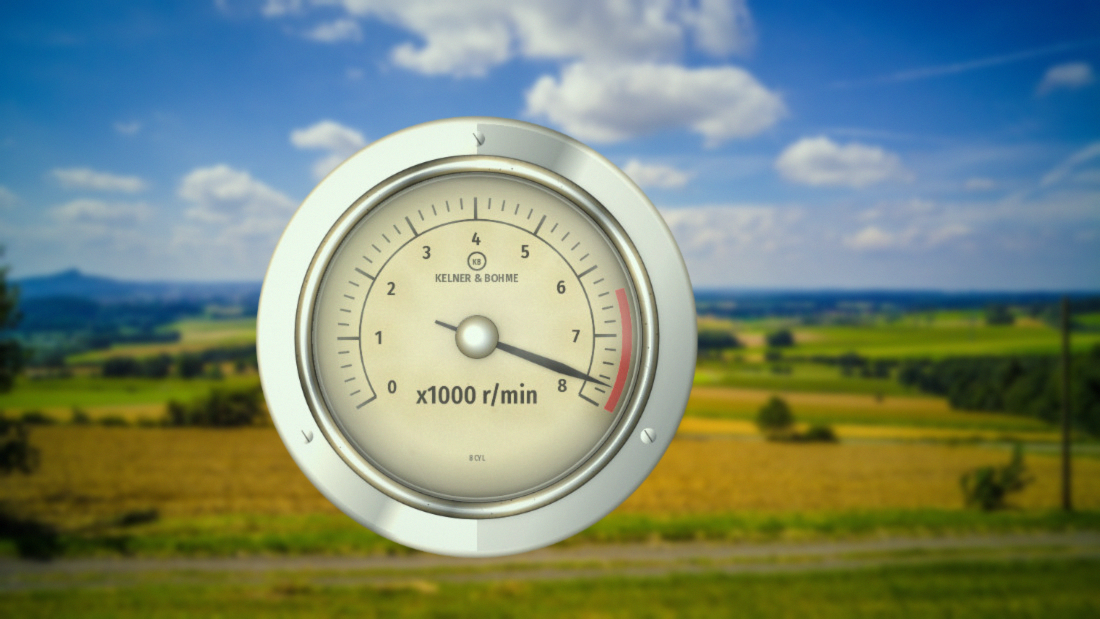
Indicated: 7700,rpm
